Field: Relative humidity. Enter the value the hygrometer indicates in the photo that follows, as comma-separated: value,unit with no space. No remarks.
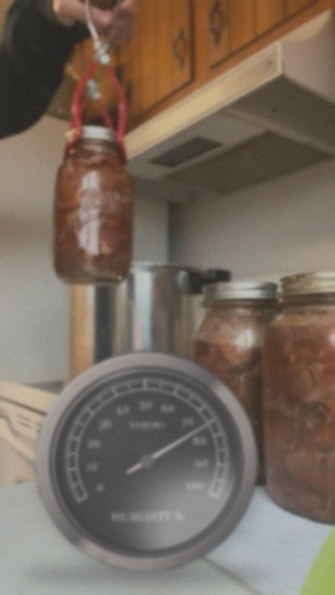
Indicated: 75,%
